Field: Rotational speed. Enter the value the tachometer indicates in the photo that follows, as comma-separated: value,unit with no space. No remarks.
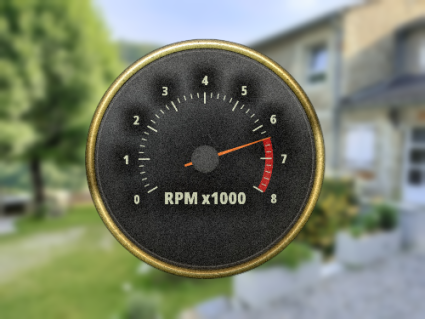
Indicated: 6400,rpm
